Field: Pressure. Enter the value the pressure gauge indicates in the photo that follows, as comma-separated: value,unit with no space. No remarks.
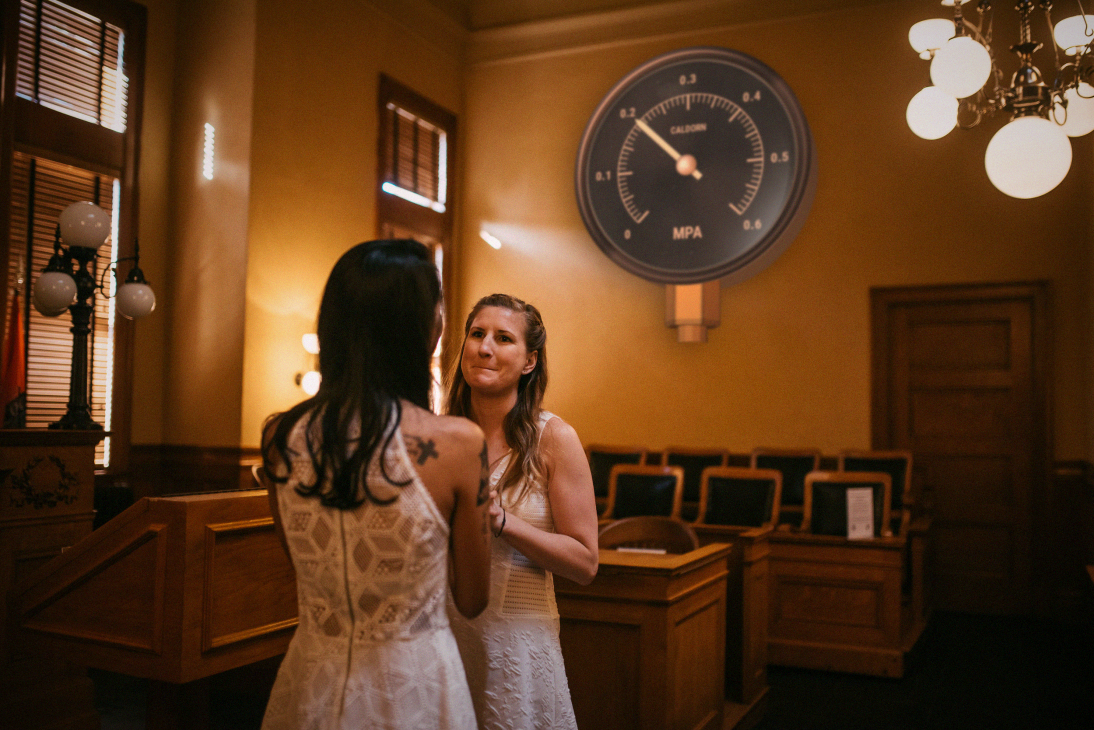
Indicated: 0.2,MPa
